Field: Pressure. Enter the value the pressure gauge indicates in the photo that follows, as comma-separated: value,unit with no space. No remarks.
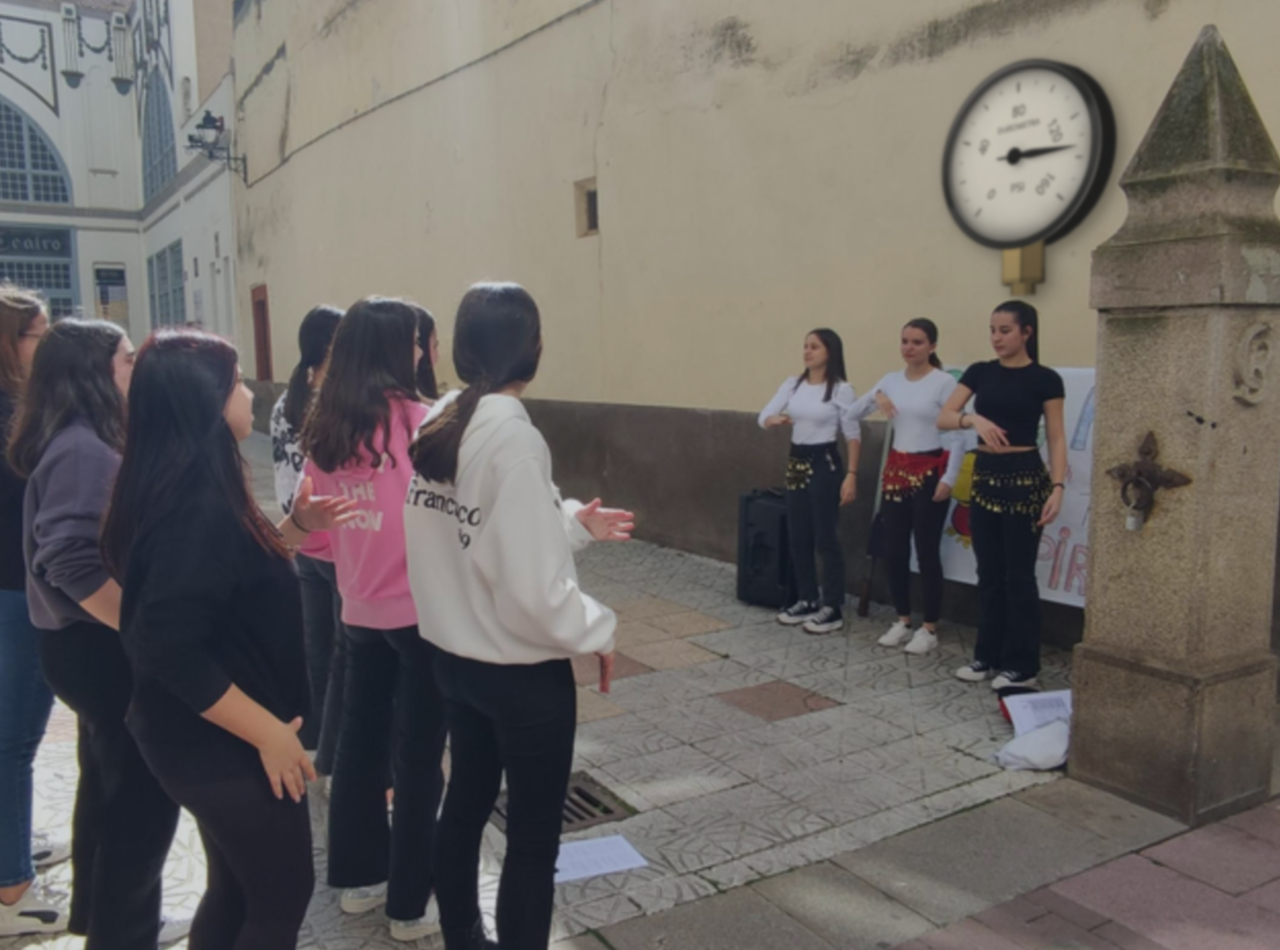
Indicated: 135,psi
